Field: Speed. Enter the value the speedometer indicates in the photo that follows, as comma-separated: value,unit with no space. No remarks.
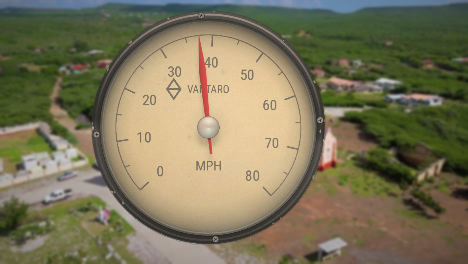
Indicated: 37.5,mph
